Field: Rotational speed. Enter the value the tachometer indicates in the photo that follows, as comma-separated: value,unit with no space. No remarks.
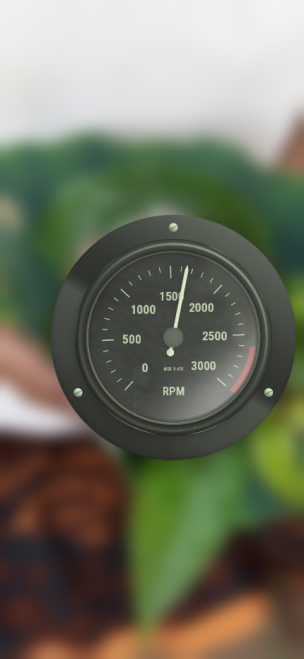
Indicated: 1650,rpm
